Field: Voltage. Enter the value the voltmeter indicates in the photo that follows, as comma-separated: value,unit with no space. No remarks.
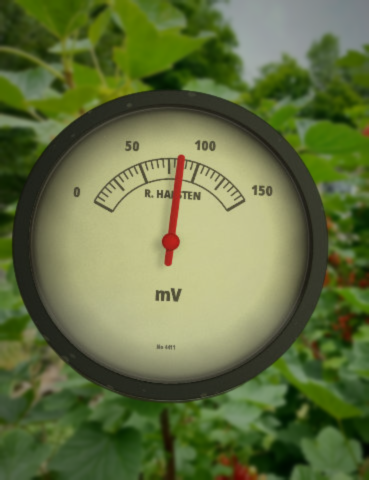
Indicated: 85,mV
